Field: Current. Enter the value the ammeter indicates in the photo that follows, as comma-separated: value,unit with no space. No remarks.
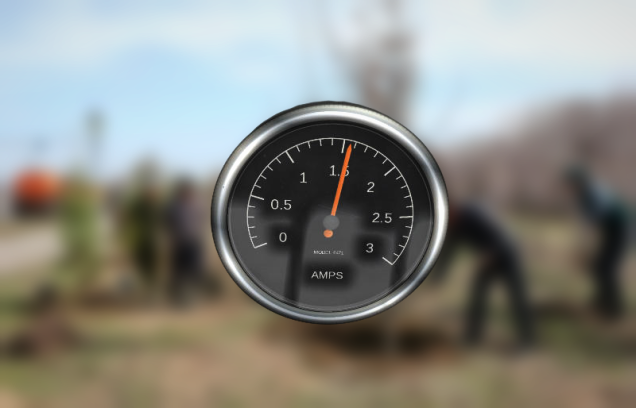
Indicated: 1.55,A
